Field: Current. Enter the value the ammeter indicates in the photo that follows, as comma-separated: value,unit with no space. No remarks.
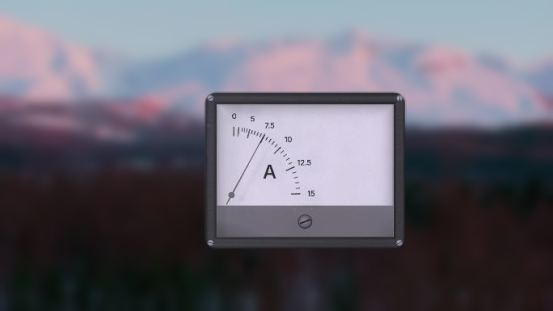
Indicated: 7.5,A
